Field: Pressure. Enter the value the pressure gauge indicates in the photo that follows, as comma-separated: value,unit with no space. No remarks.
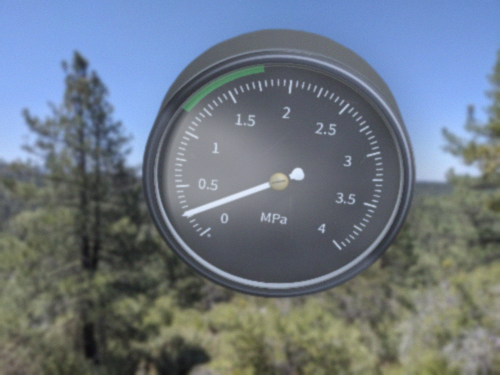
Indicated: 0.25,MPa
